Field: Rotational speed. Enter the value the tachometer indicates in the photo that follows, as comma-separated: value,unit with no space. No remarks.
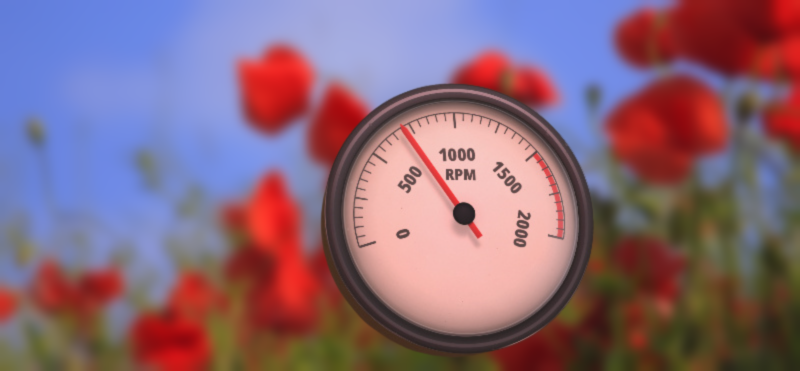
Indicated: 700,rpm
